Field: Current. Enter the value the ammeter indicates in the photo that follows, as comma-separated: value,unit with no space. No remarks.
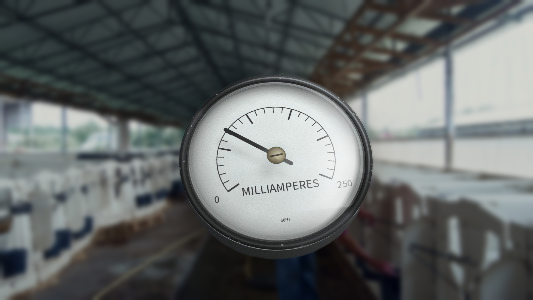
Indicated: 70,mA
